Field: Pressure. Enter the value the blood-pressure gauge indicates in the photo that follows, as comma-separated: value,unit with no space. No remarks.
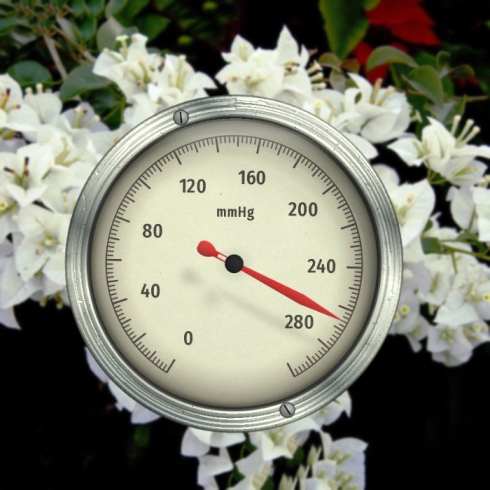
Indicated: 266,mmHg
